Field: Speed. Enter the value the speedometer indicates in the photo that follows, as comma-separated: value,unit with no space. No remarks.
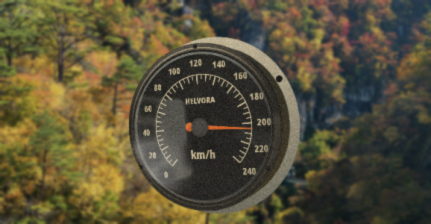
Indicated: 205,km/h
